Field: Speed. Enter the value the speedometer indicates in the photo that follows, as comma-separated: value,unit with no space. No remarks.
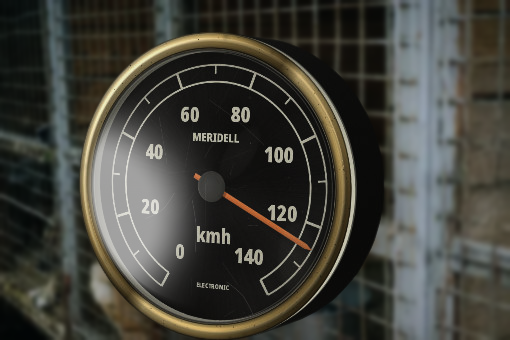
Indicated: 125,km/h
